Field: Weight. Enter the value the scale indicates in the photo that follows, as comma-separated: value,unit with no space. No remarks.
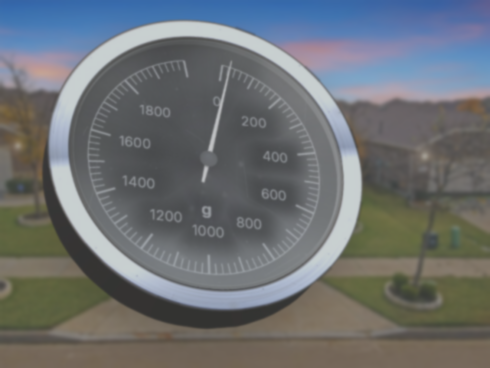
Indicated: 20,g
